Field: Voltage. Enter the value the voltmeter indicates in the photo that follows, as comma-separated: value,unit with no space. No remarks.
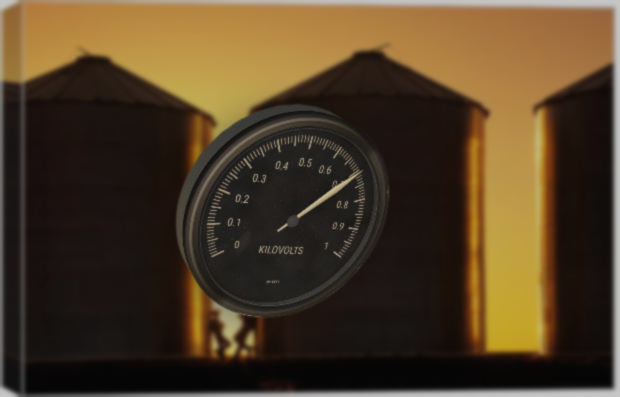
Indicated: 0.7,kV
